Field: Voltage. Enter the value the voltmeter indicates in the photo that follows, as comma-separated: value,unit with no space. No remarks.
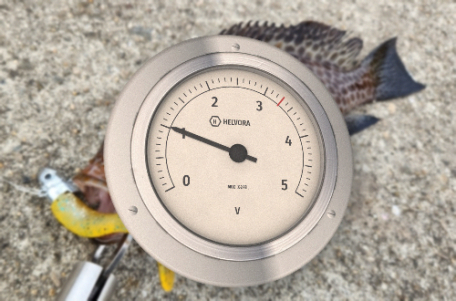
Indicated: 1,V
